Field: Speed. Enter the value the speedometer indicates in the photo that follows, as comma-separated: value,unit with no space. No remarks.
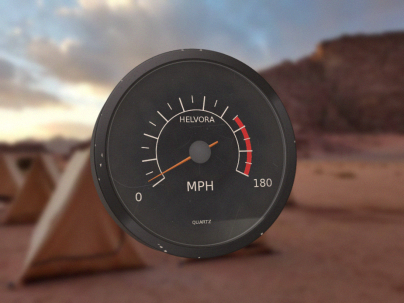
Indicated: 5,mph
